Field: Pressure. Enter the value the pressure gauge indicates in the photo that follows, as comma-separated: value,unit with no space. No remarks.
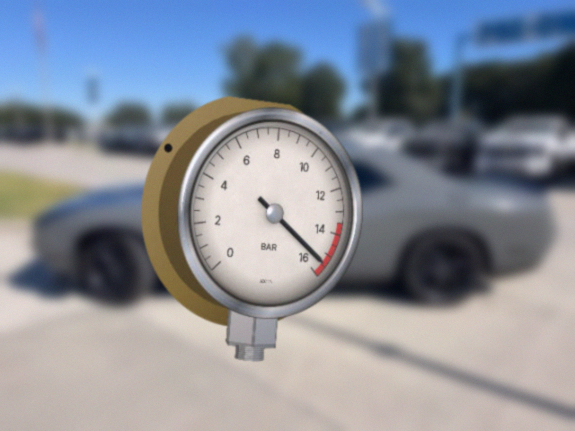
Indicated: 15.5,bar
